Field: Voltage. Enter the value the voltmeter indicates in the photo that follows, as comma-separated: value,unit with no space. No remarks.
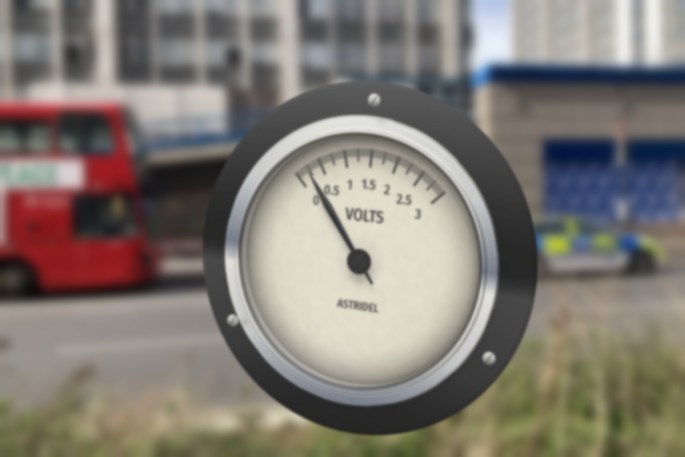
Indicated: 0.25,V
